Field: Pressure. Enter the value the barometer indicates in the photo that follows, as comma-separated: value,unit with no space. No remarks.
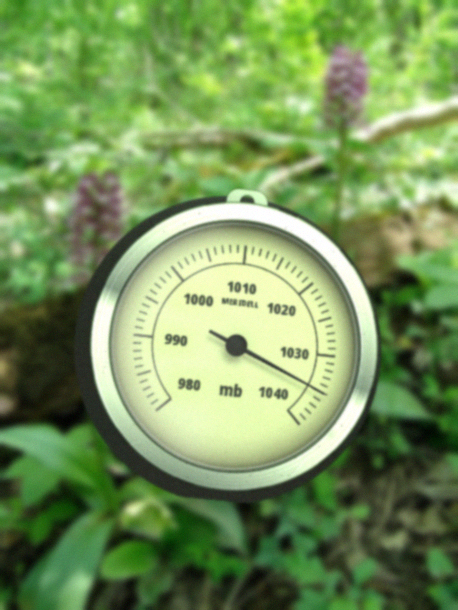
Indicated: 1035,mbar
